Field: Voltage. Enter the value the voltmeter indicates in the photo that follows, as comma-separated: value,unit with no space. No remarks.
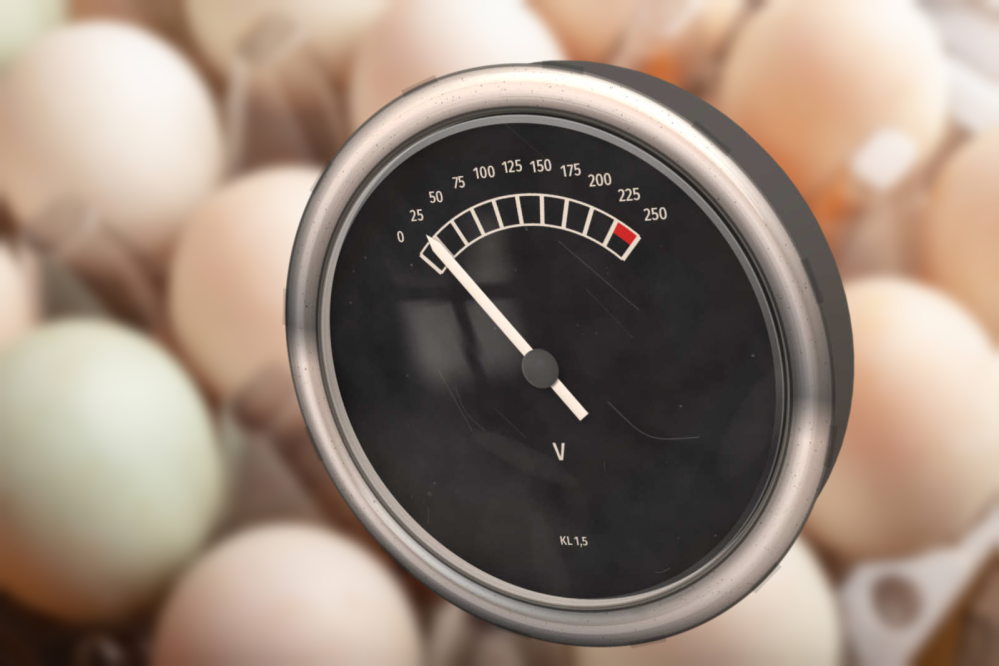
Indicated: 25,V
